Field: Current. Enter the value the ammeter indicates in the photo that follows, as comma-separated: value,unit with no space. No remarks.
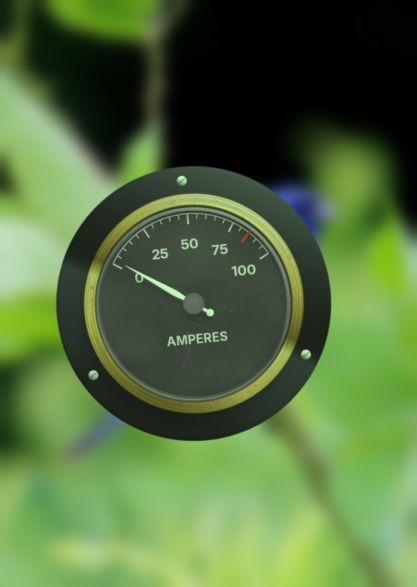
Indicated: 2.5,A
